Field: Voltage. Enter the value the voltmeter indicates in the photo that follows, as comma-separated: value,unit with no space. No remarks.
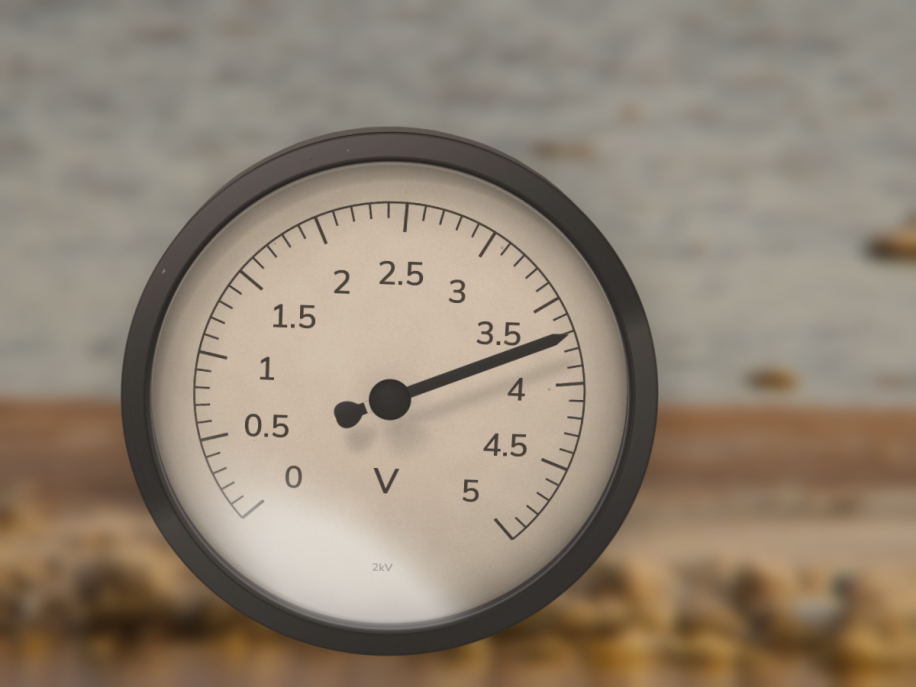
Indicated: 3.7,V
